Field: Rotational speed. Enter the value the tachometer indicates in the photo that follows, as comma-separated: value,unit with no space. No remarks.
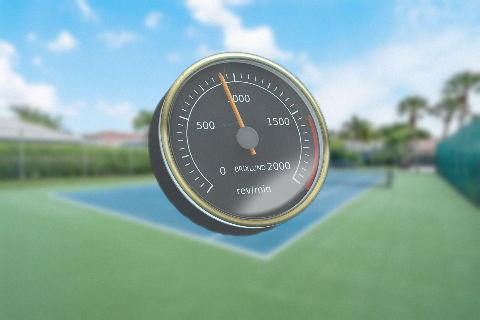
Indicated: 900,rpm
